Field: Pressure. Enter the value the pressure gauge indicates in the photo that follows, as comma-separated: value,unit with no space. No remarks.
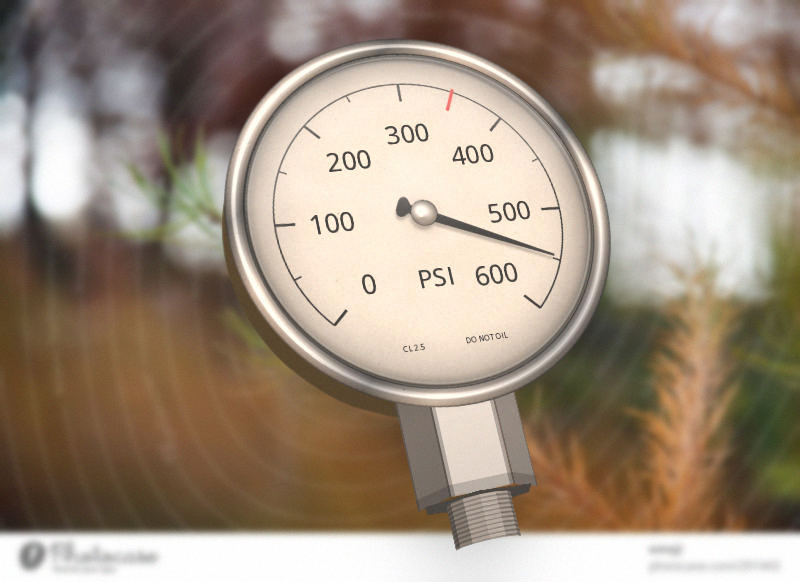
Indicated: 550,psi
